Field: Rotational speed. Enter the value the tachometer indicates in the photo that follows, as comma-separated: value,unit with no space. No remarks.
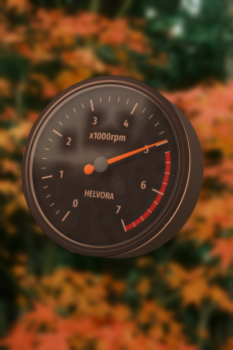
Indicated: 5000,rpm
